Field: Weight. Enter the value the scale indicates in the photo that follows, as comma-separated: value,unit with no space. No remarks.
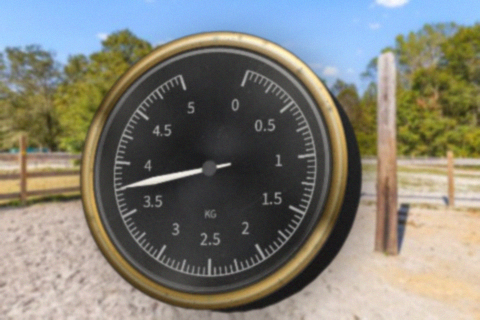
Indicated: 3.75,kg
